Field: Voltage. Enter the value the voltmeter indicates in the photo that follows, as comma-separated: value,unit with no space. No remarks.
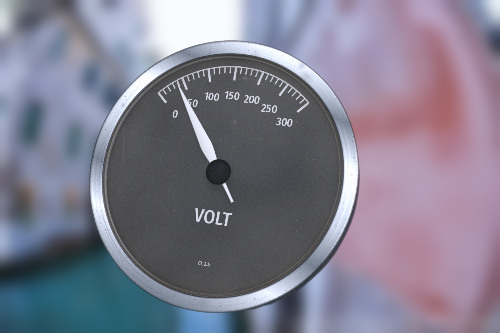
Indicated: 40,V
